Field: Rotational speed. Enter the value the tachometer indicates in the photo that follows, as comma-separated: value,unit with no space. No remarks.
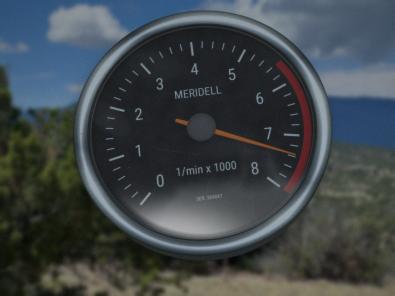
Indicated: 7400,rpm
